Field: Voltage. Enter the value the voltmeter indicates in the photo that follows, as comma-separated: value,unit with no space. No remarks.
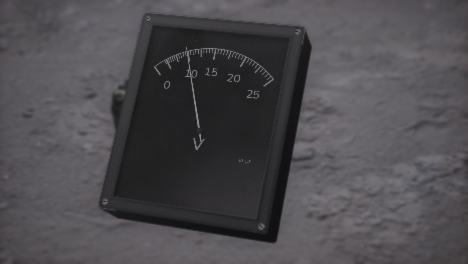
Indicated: 10,V
